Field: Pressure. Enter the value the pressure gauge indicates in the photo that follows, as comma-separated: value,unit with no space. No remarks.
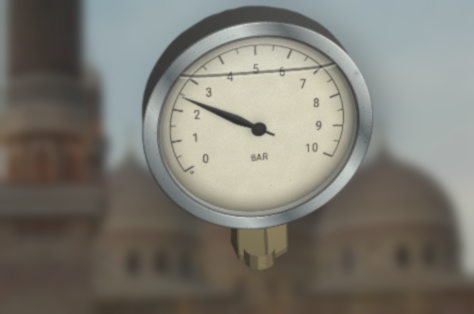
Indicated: 2.5,bar
